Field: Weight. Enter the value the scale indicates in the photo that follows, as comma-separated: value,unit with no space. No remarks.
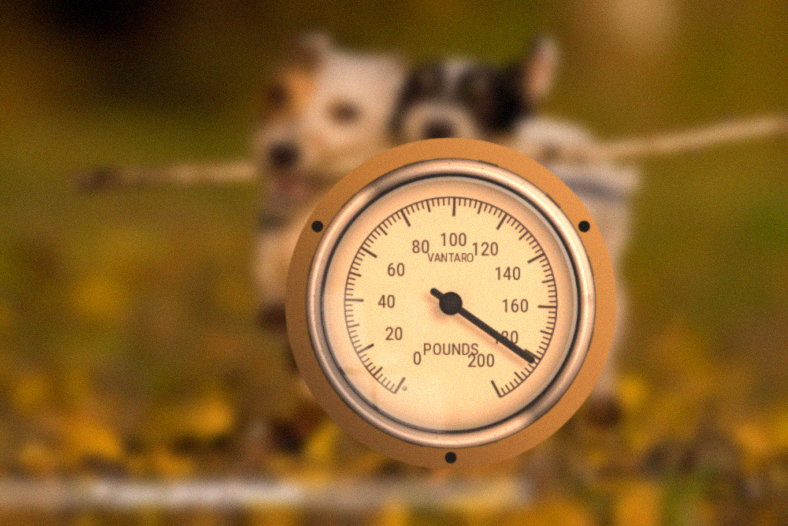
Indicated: 182,lb
